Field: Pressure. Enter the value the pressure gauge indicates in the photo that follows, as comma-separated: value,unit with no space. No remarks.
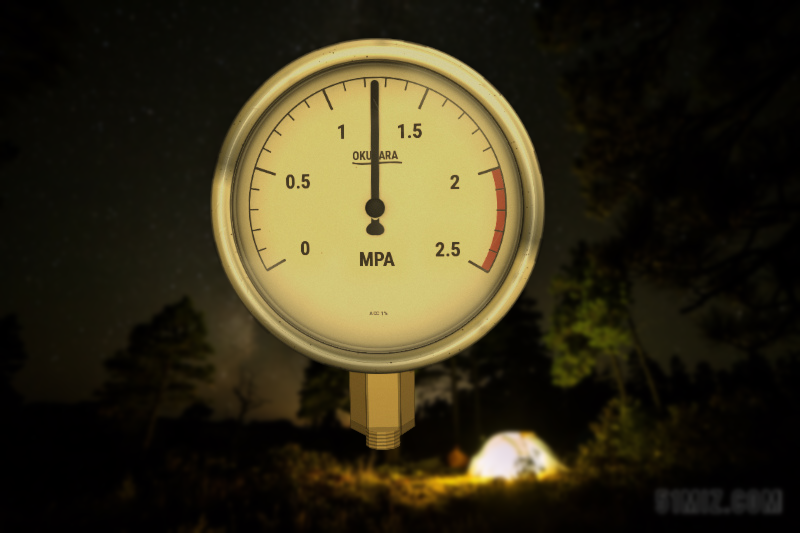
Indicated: 1.25,MPa
